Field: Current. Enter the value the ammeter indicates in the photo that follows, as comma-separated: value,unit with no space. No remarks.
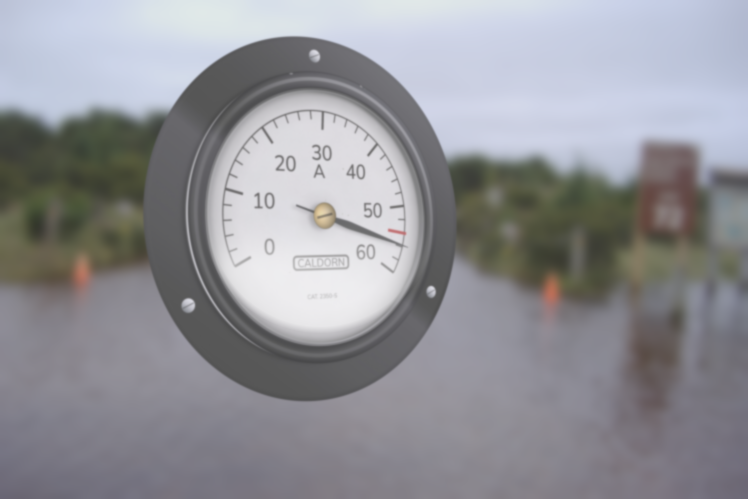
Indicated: 56,A
